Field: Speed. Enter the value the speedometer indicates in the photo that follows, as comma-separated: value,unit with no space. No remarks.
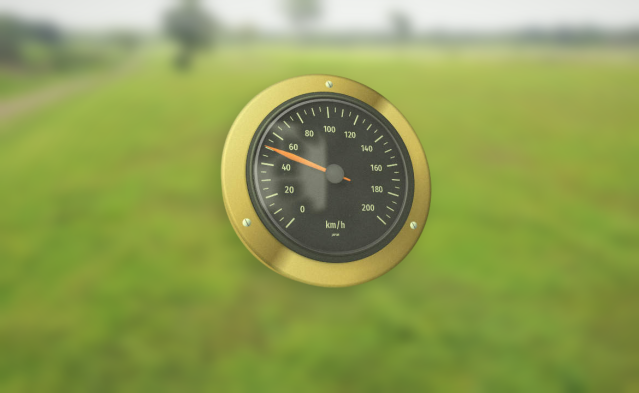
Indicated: 50,km/h
